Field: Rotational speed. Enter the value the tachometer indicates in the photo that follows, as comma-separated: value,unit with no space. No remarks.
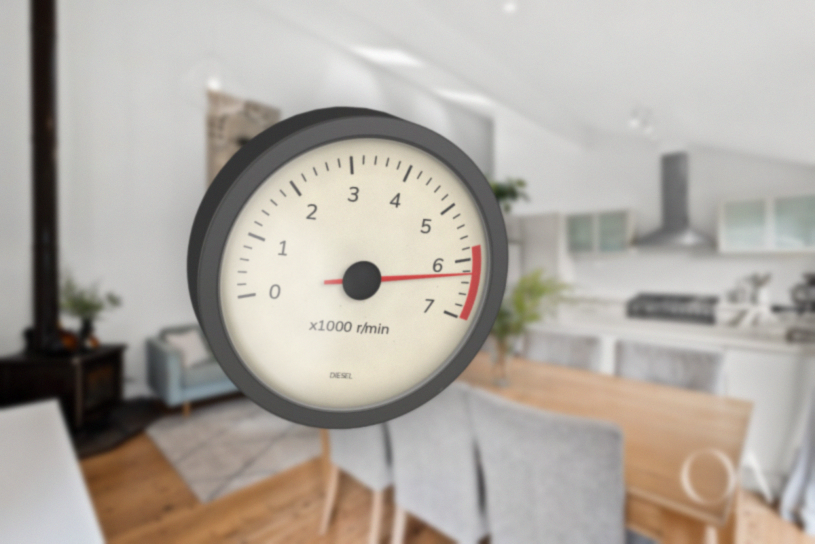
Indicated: 6200,rpm
